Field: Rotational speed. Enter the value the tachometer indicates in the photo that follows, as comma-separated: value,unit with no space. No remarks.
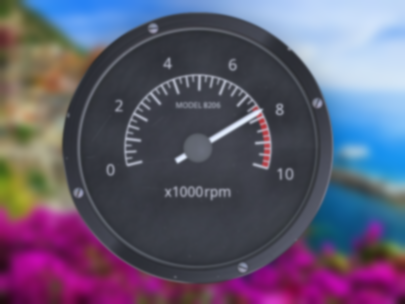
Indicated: 7750,rpm
